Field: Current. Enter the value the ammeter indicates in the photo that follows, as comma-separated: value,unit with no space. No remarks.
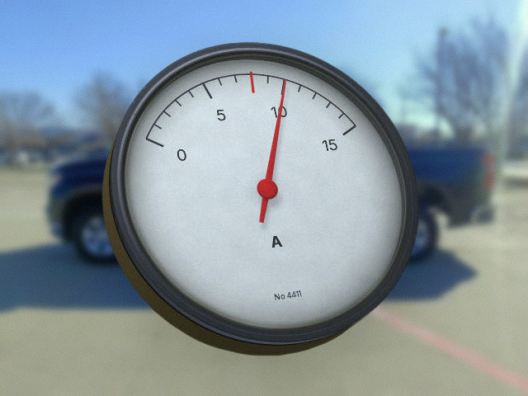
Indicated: 10,A
